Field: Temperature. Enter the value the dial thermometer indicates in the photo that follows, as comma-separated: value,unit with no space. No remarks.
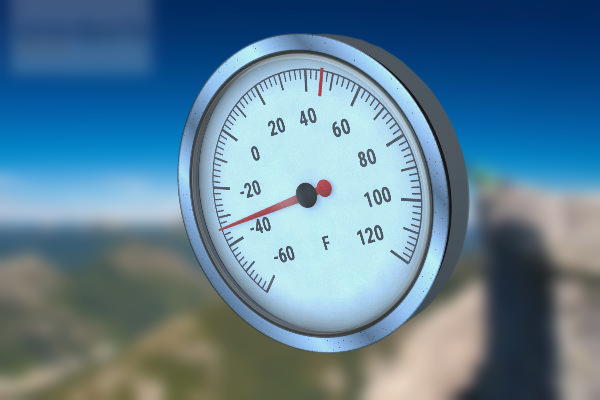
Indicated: -34,°F
